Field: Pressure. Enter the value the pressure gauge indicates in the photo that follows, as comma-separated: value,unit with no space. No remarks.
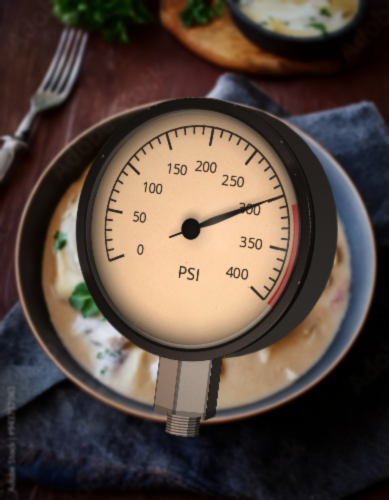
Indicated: 300,psi
